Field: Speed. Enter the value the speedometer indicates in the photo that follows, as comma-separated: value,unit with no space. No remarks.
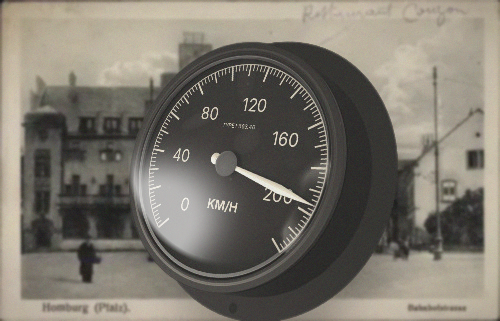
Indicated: 196,km/h
